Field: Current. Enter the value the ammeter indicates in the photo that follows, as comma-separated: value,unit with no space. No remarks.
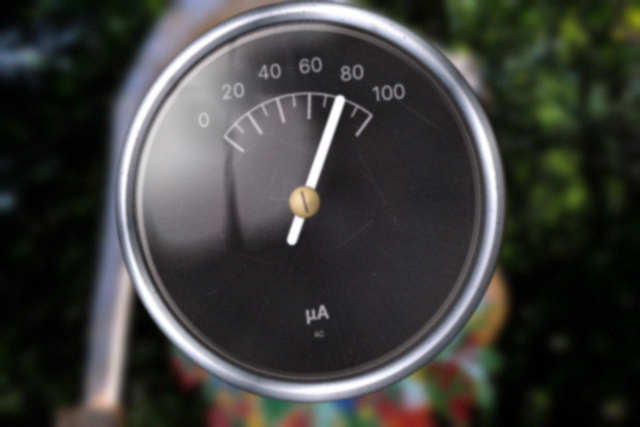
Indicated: 80,µA
